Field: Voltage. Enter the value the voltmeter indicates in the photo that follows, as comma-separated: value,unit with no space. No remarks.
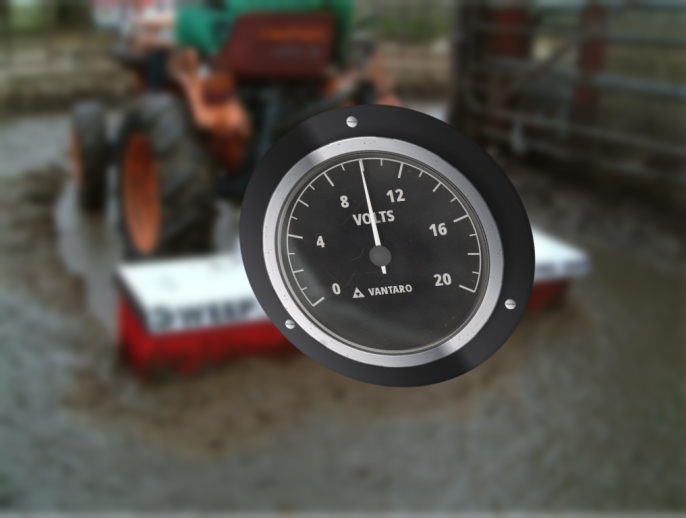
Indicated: 10,V
